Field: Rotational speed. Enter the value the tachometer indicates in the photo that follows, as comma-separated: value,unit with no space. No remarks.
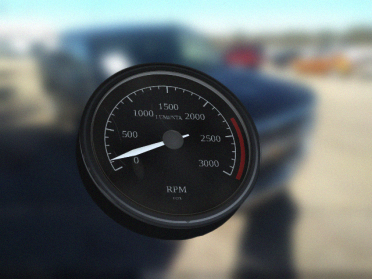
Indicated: 100,rpm
